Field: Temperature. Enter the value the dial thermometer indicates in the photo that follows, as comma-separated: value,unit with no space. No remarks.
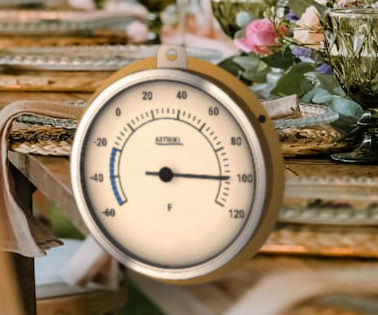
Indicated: 100,°F
